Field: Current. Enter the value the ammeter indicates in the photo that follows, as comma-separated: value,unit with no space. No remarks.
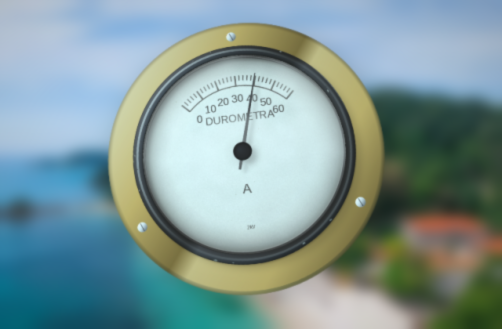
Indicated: 40,A
